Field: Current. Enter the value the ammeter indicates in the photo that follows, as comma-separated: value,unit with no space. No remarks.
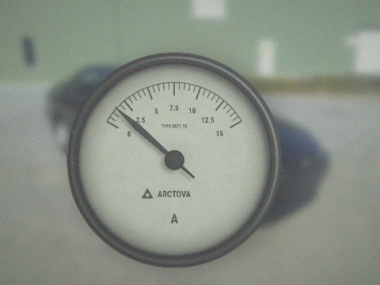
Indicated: 1.5,A
